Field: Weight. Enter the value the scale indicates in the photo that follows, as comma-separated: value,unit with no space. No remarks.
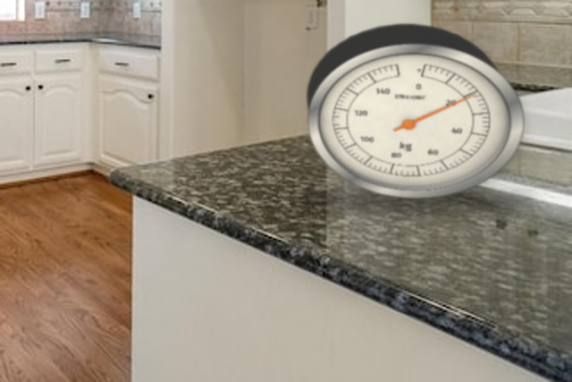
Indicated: 20,kg
